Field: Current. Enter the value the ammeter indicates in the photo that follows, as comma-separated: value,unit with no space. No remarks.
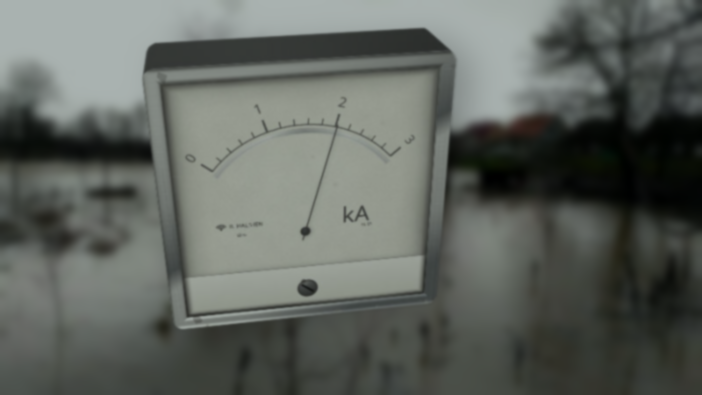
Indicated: 2,kA
